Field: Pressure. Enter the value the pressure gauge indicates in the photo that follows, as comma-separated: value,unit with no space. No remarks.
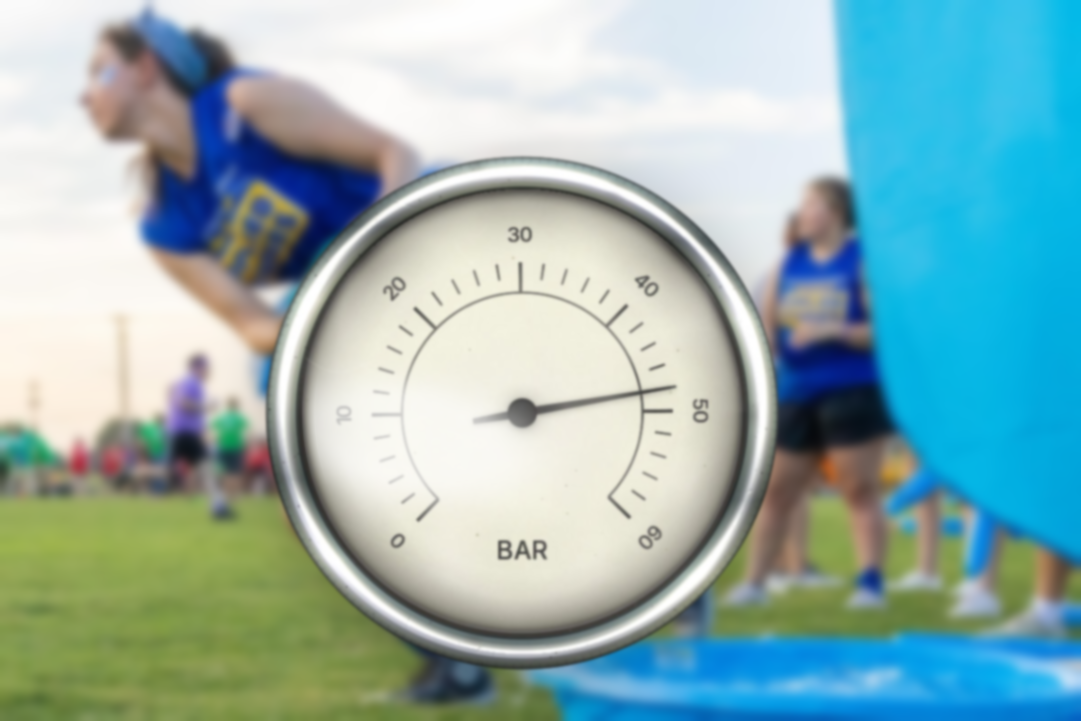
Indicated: 48,bar
